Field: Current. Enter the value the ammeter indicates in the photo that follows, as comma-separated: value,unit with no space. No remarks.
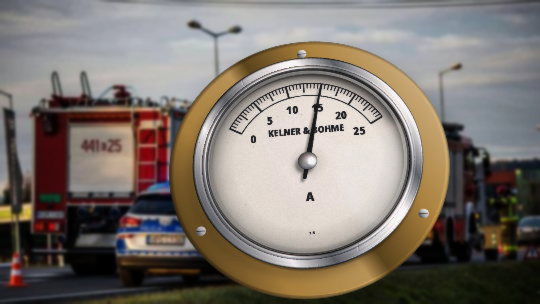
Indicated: 15,A
